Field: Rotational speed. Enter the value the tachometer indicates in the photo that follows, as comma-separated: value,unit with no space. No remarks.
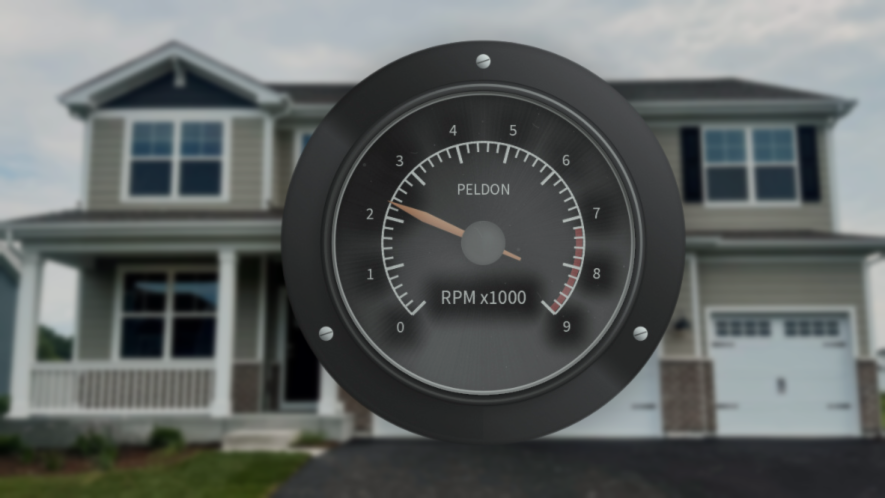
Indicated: 2300,rpm
